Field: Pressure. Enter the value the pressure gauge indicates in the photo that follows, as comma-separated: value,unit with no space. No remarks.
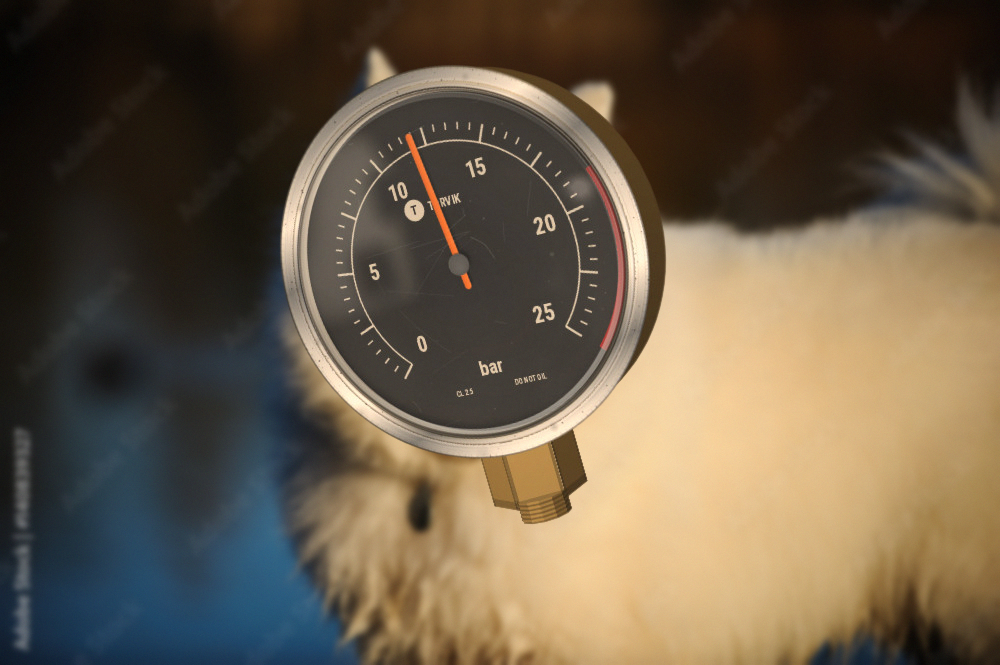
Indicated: 12,bar
